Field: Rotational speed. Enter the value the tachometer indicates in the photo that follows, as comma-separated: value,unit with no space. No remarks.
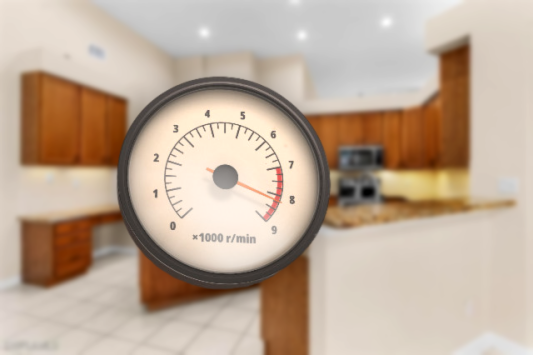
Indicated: 8250,rpm
